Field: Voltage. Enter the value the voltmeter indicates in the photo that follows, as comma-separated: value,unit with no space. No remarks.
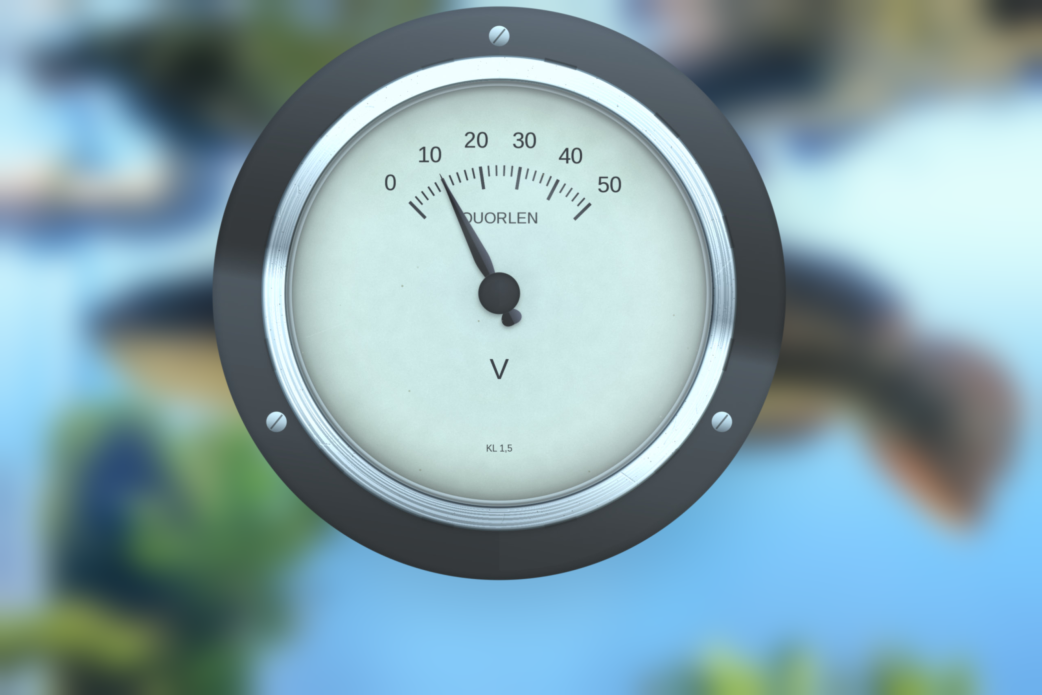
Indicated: 10,V
